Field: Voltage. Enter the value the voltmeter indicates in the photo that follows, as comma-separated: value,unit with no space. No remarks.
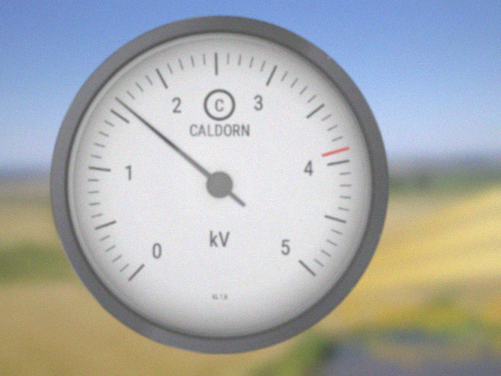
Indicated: 1.6,kV
